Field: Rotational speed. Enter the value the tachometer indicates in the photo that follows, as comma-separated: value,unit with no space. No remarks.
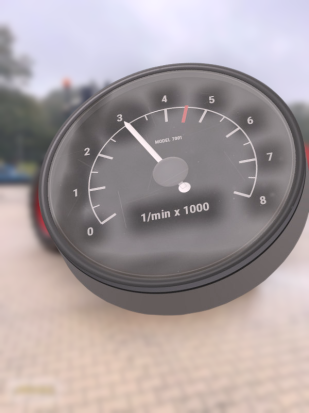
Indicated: 3000,rpm
